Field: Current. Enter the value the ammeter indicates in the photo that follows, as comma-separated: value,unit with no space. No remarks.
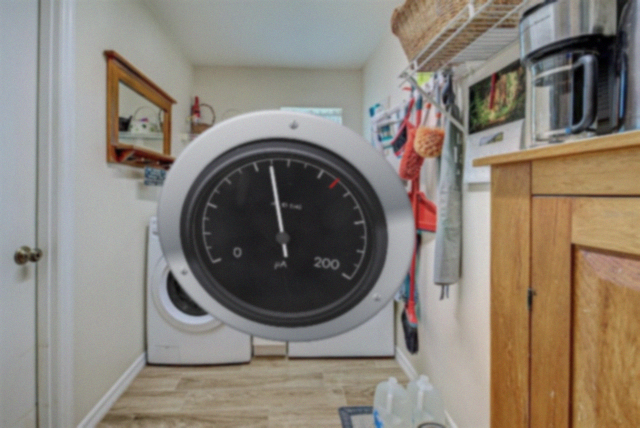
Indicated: 90,µA
